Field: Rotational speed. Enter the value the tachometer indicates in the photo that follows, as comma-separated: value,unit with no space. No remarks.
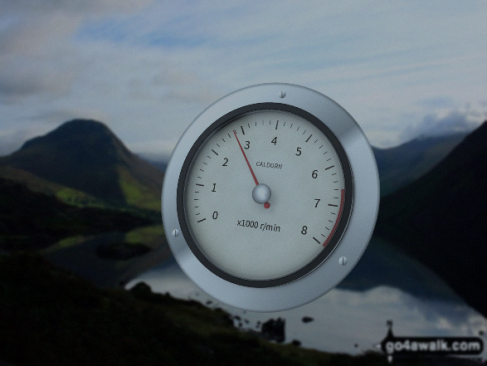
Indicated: 2800,rpm
